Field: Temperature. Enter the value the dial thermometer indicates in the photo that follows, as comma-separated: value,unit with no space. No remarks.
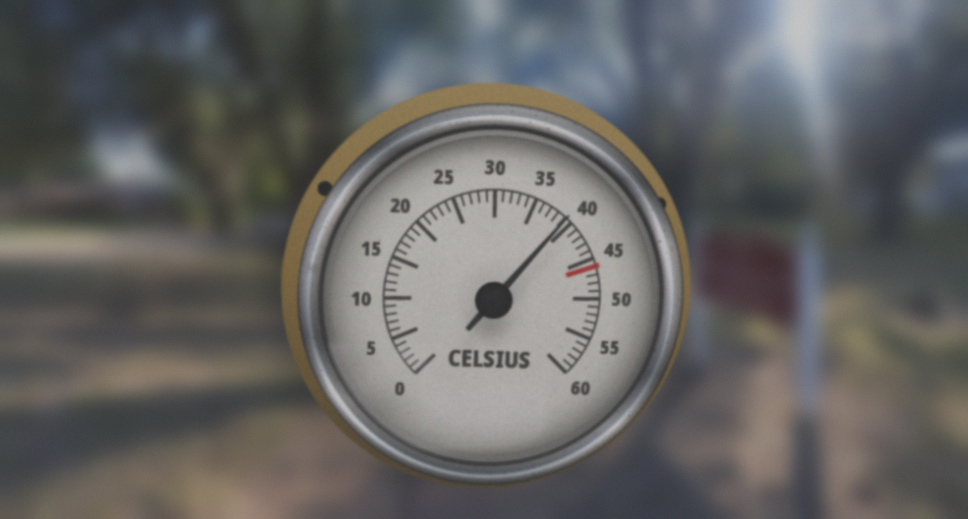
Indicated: 39,°C
